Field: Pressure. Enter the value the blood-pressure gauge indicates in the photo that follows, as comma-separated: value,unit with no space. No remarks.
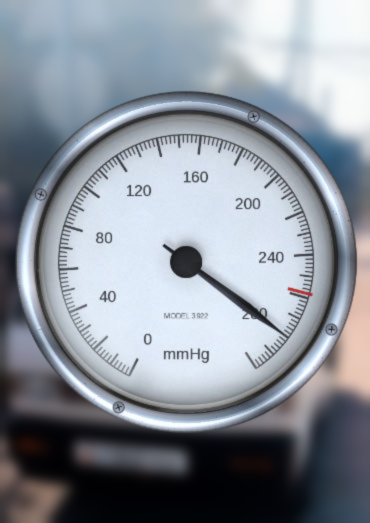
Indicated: 280,mmHg
